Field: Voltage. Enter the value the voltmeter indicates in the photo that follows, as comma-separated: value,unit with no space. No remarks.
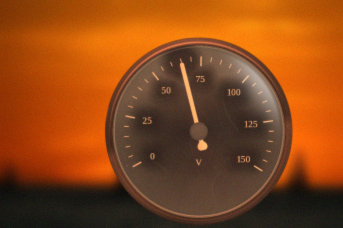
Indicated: 65,V
